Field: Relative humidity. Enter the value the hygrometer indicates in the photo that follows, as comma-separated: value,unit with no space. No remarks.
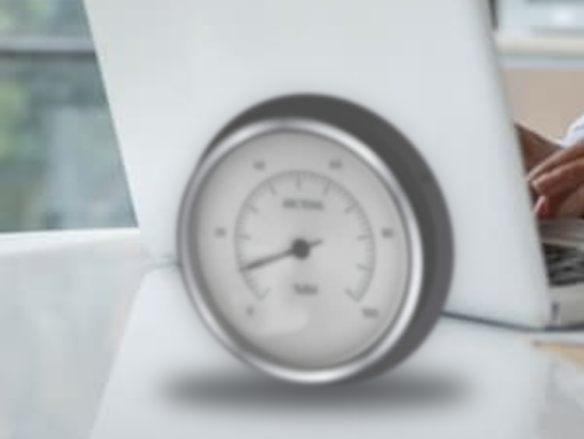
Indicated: 10,%
